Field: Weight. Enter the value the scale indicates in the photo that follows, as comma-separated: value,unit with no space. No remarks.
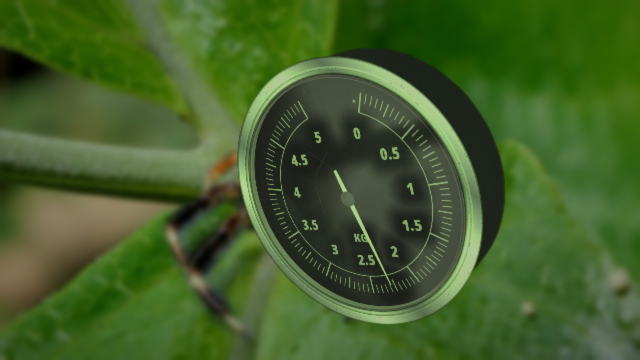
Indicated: 2.25,kg
